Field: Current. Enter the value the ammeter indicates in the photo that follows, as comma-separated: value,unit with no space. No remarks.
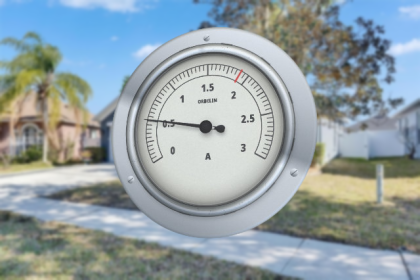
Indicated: 0.5,A
